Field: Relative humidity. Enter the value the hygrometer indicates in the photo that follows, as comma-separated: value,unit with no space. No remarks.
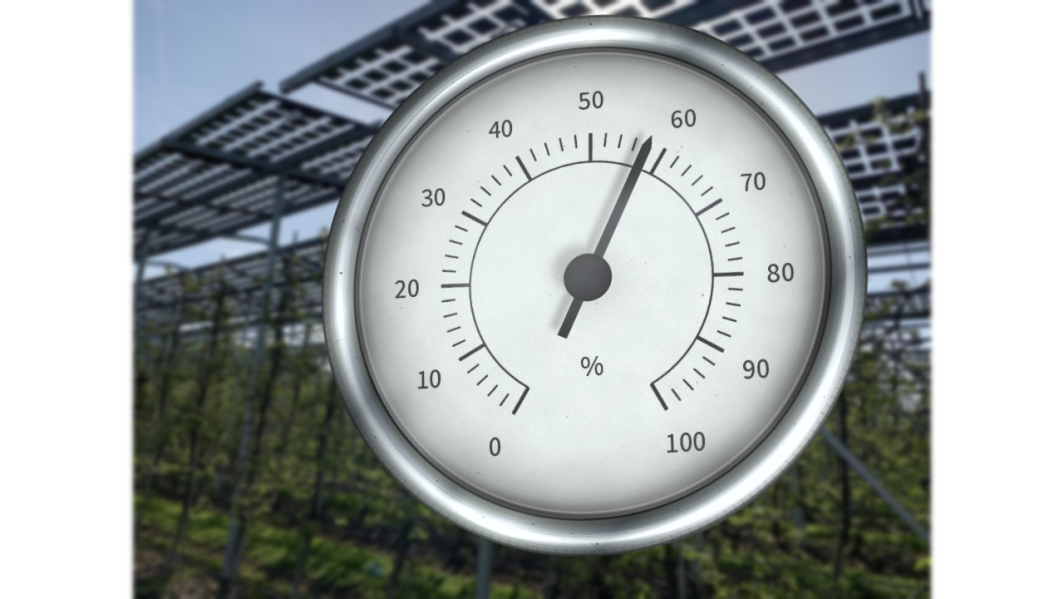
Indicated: 58,%
